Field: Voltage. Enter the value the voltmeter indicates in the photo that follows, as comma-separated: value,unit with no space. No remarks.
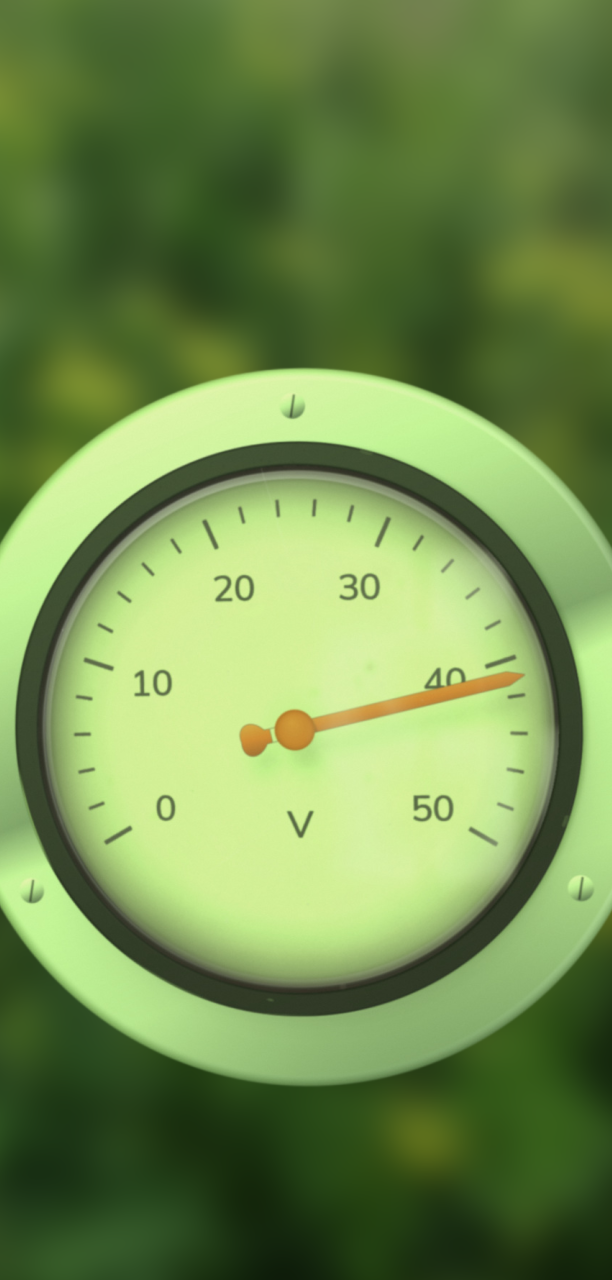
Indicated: 41,V
